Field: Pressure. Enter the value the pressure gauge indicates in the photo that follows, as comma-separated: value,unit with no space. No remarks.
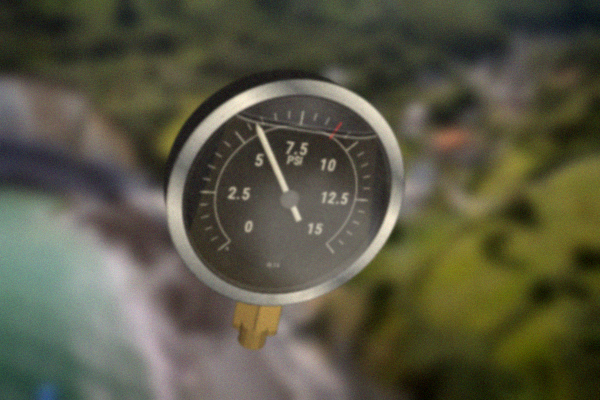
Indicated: 5.75,psi
